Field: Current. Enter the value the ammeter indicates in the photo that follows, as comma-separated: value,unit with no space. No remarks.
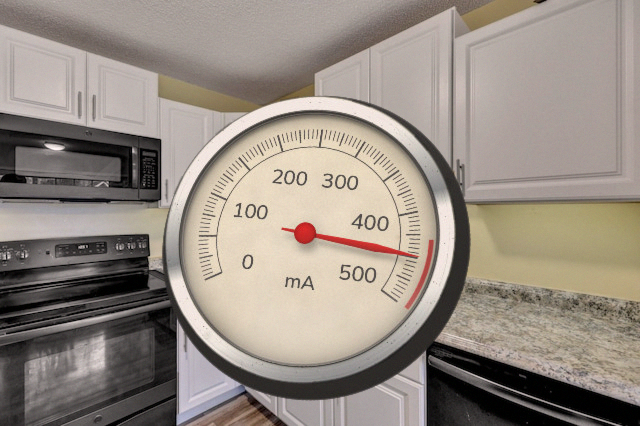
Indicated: 450,mA
